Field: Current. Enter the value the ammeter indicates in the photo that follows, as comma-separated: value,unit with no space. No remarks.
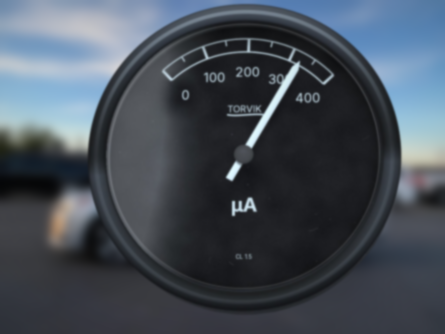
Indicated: 325,µA
